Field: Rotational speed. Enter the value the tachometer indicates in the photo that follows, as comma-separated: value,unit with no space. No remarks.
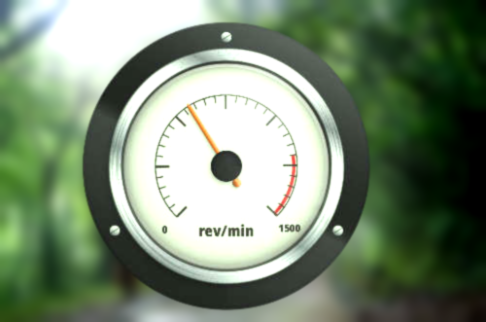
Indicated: 575,rpm
